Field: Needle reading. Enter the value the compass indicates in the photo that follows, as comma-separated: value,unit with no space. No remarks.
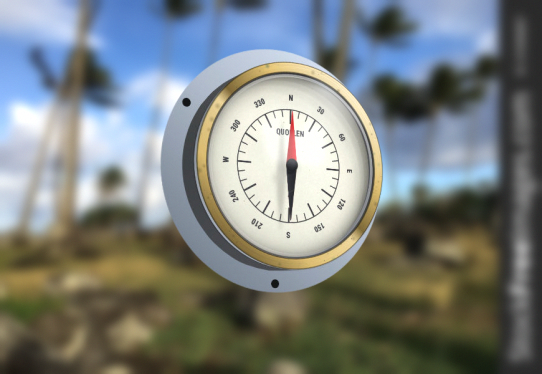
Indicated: 0,°
